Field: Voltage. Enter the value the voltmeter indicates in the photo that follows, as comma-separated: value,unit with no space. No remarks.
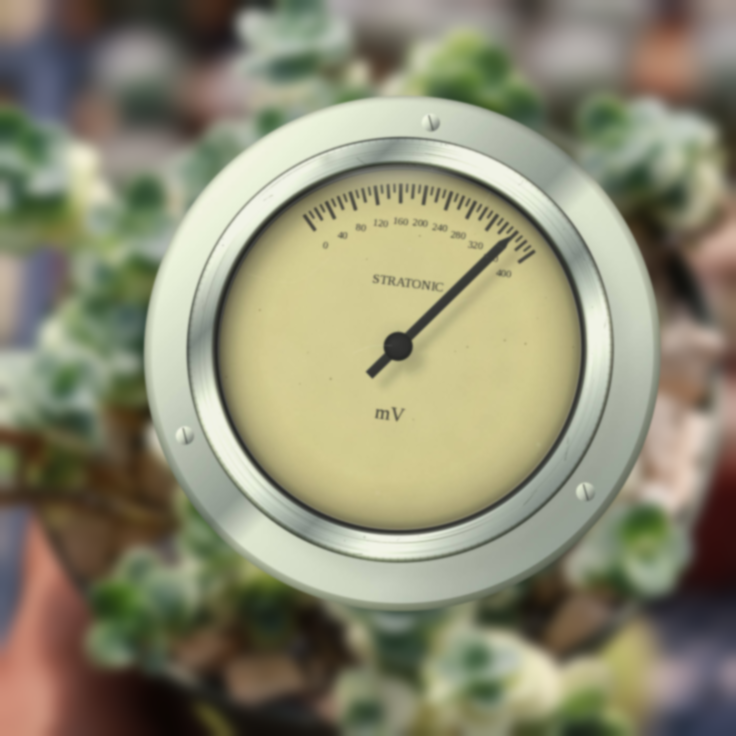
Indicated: 360,mV
